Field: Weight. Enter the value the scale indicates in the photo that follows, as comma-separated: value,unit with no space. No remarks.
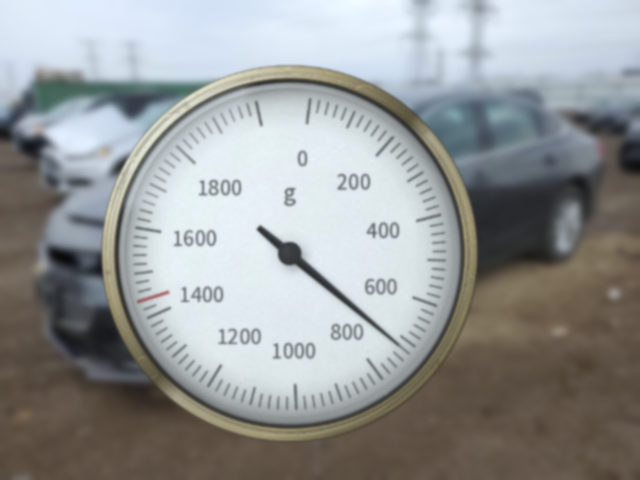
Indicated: 720,g
